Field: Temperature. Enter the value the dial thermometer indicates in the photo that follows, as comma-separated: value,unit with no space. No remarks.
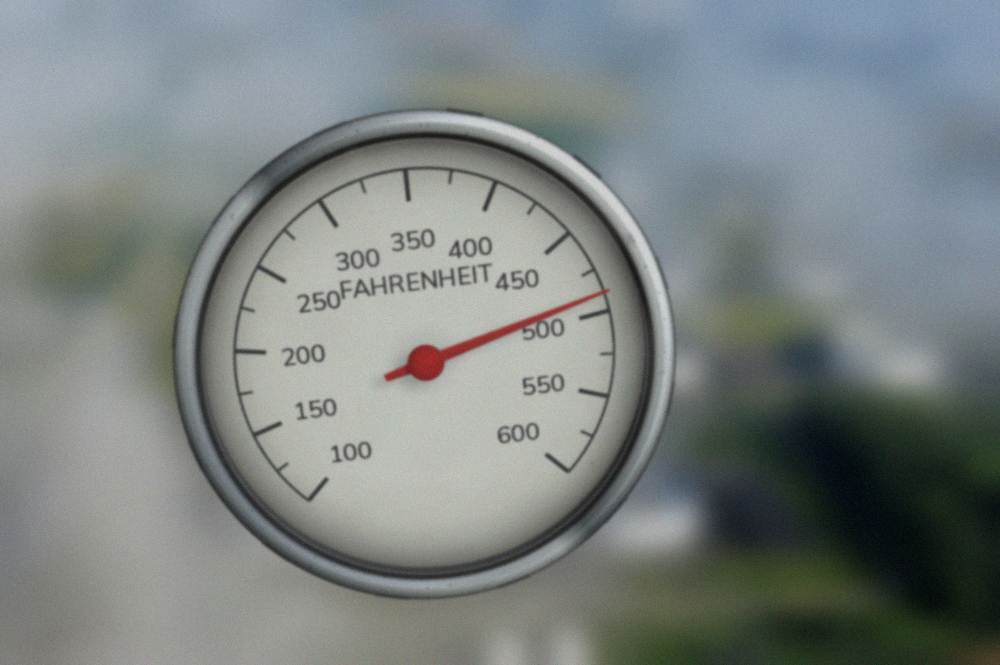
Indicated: 487.5,°F
